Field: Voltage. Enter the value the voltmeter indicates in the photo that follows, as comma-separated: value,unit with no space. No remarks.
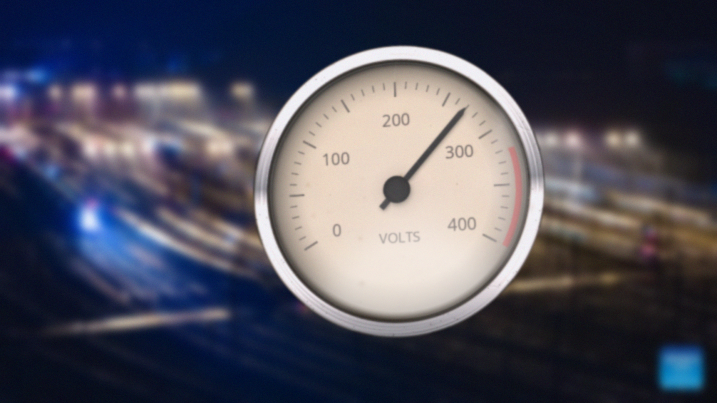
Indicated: 270,V
